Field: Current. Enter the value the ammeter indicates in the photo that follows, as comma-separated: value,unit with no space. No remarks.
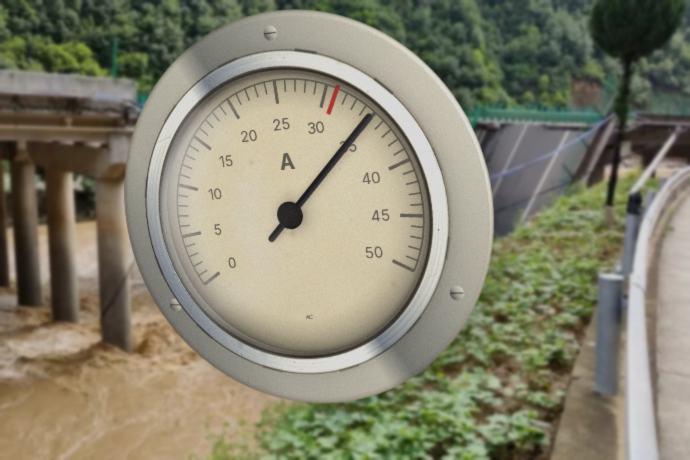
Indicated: 35,A
